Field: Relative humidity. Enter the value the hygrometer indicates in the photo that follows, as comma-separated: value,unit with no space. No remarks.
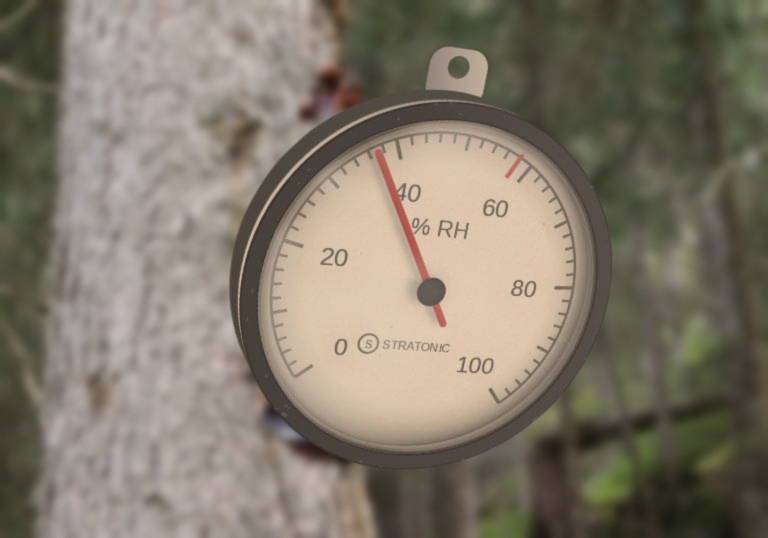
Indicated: 37,%
